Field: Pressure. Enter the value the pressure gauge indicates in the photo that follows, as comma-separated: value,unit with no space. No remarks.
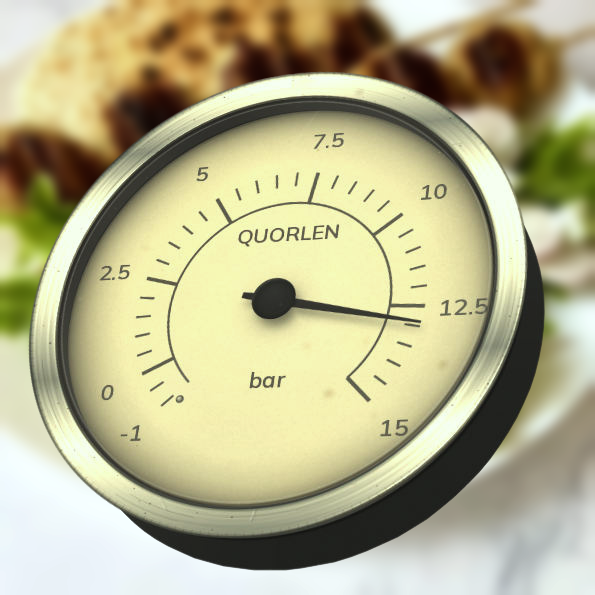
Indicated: 13,bar
